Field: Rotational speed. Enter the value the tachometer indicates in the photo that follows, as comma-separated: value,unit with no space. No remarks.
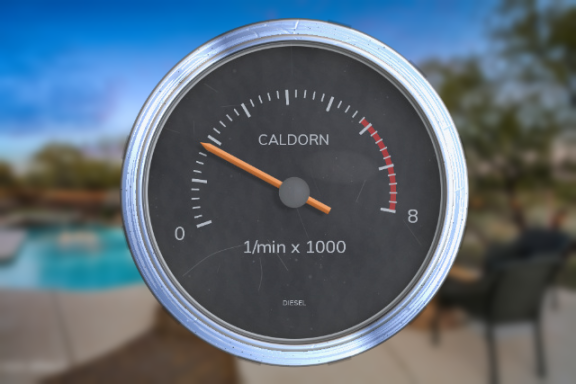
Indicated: 1800,rpm
